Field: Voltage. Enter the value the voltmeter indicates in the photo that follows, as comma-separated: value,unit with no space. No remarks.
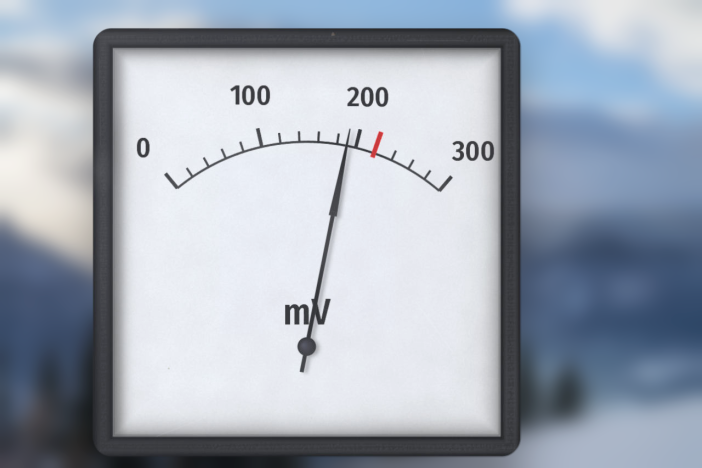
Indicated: 190,mV
